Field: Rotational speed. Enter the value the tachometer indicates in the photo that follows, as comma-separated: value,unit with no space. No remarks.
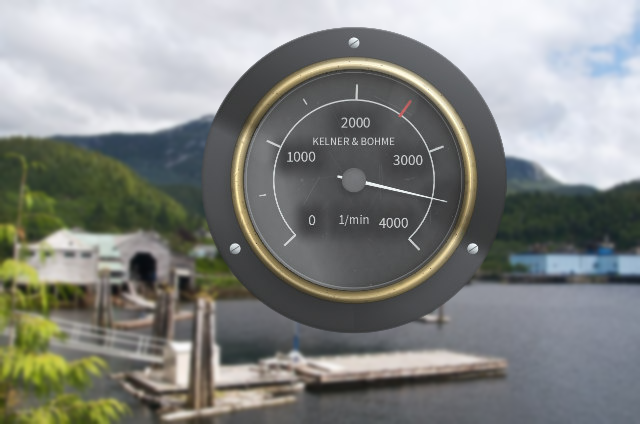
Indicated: 3500,rpm
